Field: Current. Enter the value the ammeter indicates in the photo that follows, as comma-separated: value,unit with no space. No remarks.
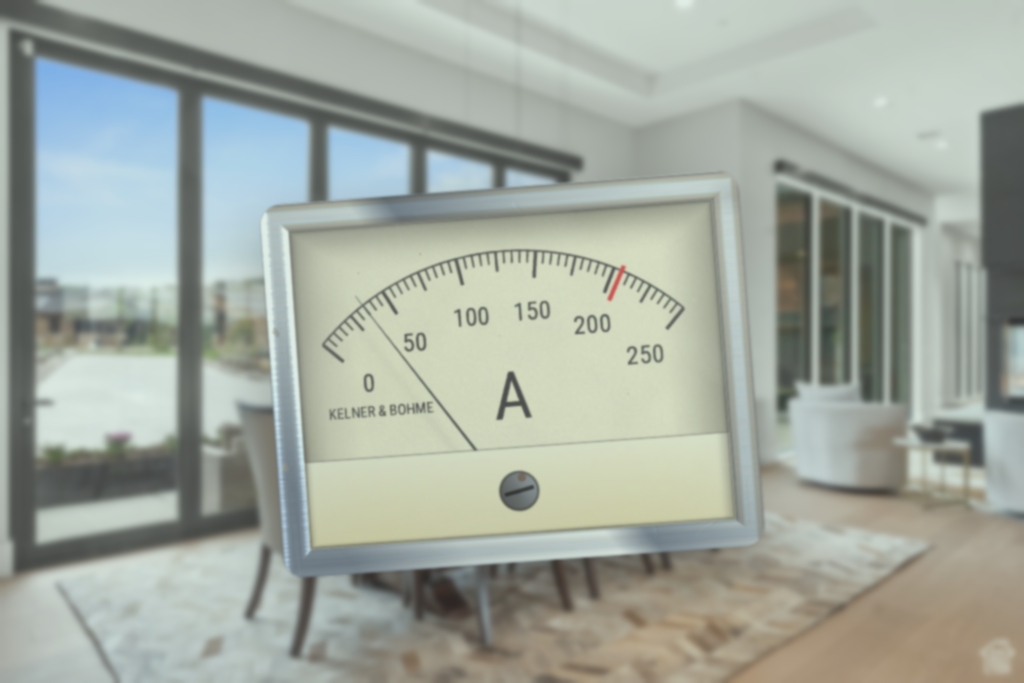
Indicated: 35,A
